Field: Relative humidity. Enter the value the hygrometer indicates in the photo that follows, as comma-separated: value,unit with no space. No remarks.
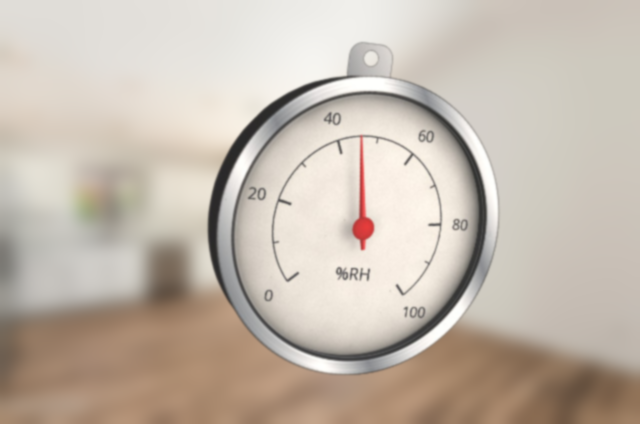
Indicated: 45,%
